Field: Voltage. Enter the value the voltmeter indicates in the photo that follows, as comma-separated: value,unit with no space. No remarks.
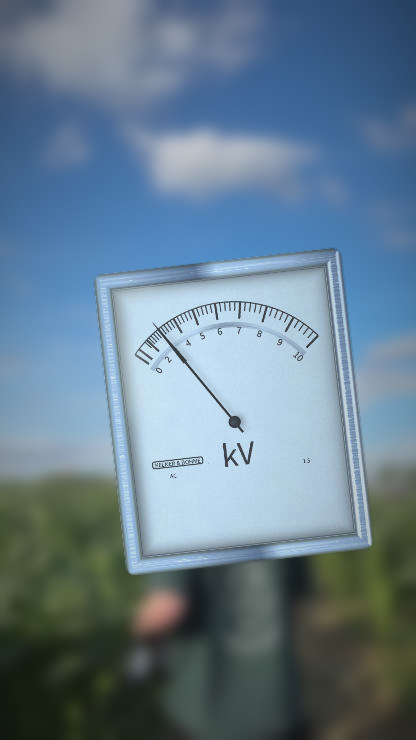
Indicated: 3,kV
